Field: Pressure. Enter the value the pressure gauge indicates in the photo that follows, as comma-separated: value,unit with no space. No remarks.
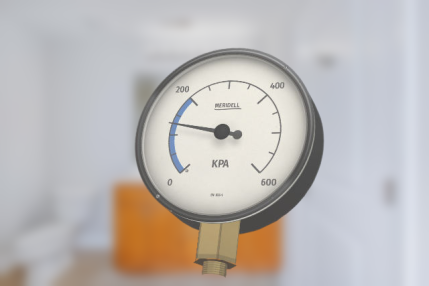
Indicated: 125,kPa
